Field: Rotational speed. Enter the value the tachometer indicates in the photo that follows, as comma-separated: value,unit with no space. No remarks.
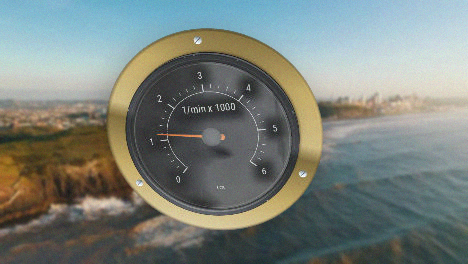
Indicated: 1200,rpm
